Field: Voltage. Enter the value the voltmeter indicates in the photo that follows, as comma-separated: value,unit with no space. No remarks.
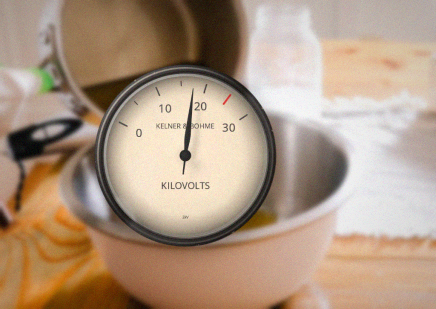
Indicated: 17.5,kV
